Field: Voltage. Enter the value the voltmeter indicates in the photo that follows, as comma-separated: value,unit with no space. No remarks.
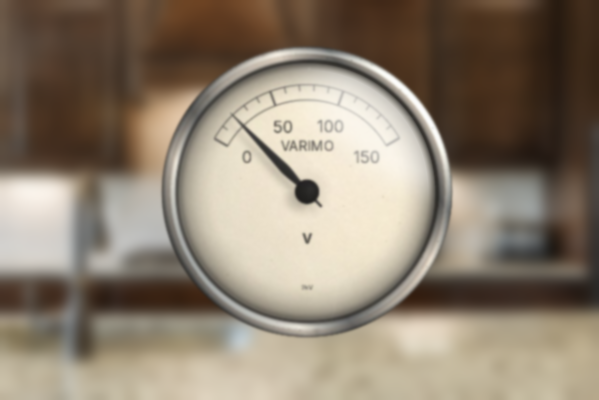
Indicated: 20,V
